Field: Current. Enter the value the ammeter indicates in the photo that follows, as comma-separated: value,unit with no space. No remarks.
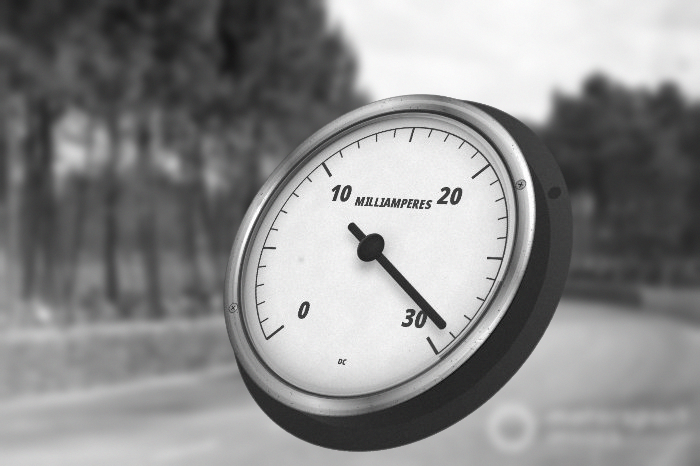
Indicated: 29,mA
